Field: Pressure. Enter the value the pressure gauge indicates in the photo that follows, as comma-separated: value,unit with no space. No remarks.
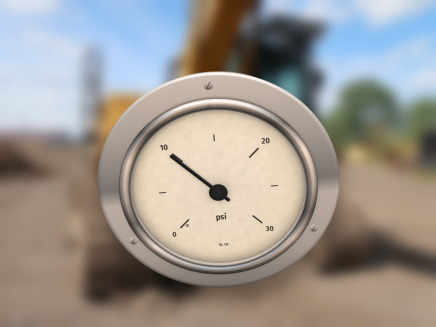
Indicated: 10,psi
